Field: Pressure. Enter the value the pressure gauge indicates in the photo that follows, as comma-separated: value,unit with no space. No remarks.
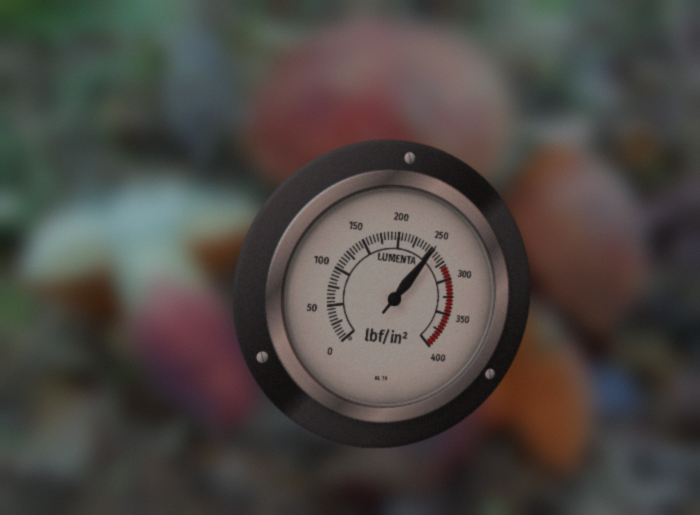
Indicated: 250,psi
